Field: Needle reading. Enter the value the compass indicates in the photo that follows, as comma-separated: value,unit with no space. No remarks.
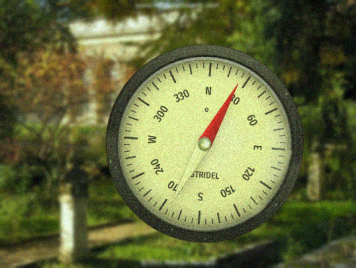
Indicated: 25,°
